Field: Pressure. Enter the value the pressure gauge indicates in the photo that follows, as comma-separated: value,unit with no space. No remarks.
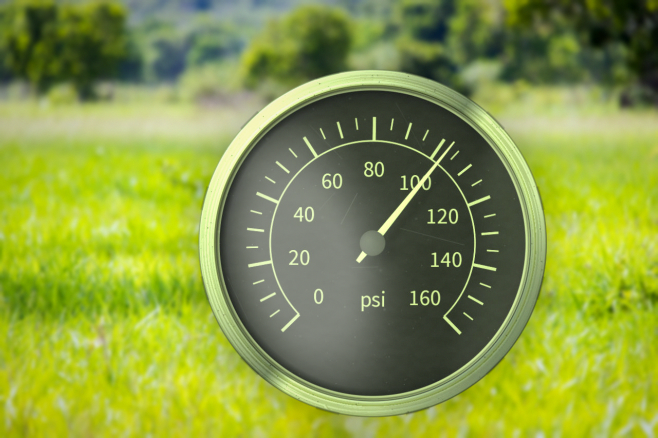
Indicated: 102.5,psi
